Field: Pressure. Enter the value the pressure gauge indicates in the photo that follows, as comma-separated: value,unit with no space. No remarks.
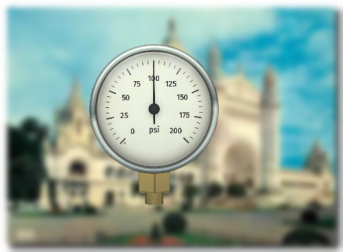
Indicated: 100,psi
